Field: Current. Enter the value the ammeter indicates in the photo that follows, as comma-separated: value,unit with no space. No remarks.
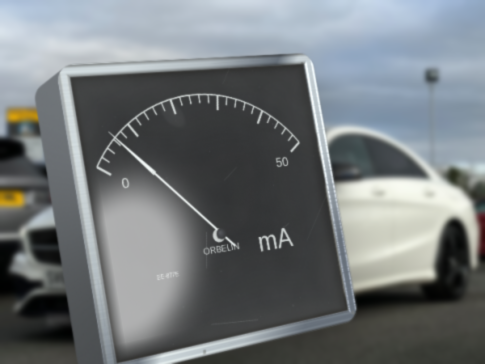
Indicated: 6,mA
